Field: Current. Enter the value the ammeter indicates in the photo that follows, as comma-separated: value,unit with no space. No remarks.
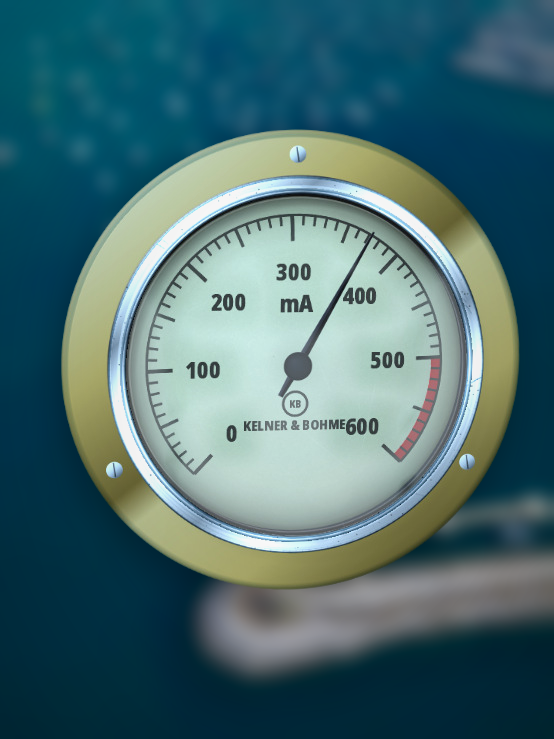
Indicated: 370,mA
